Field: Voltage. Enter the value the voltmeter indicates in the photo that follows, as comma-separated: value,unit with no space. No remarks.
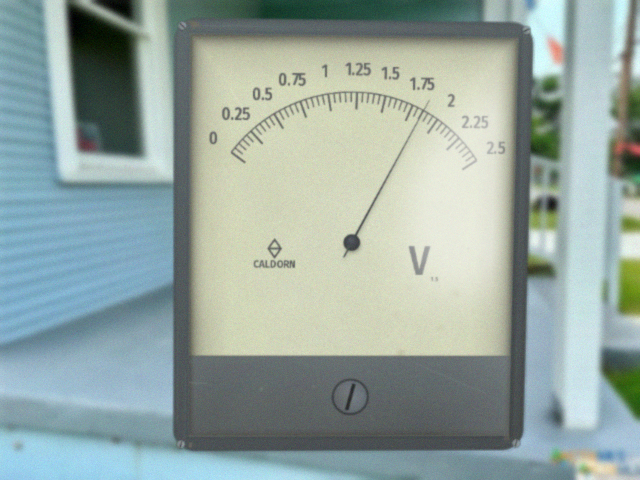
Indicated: 1.85,V
